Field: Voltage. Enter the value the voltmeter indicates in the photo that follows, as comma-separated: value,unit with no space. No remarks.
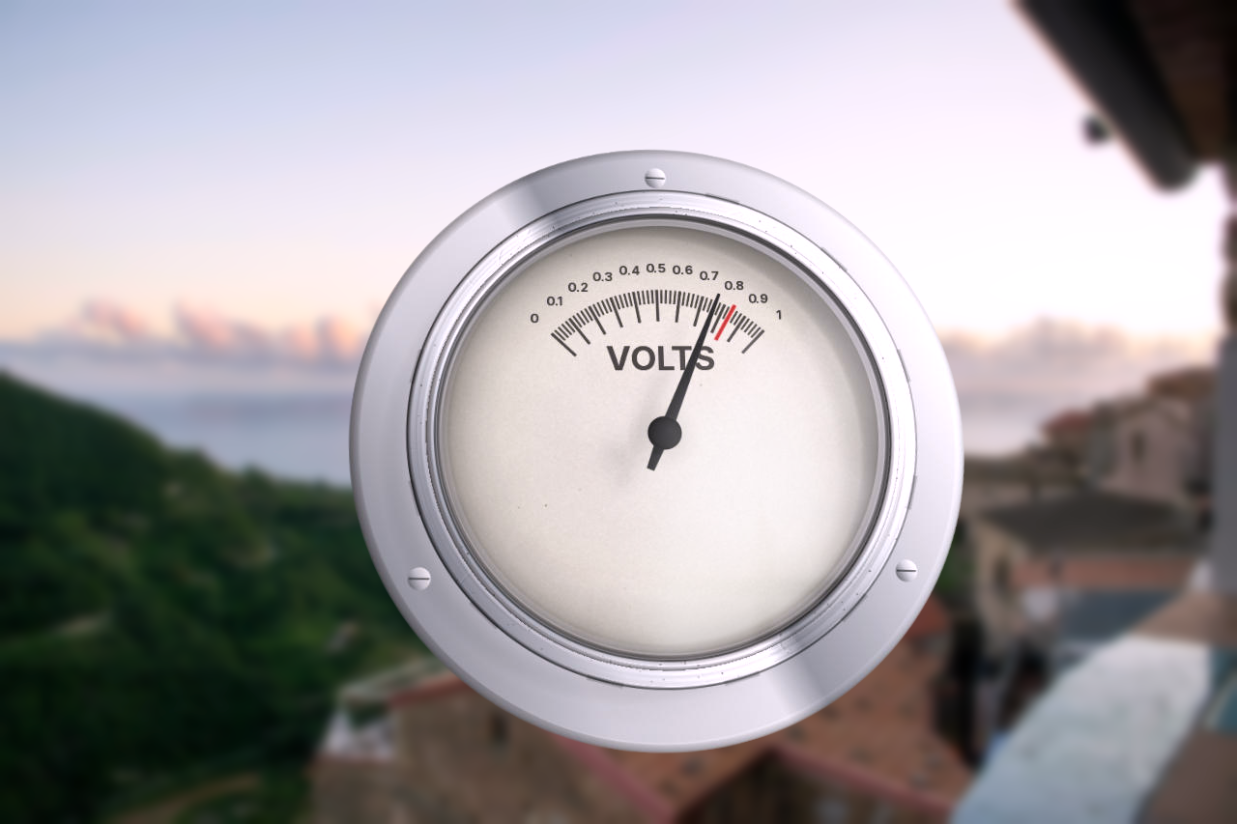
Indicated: 0.76,V
